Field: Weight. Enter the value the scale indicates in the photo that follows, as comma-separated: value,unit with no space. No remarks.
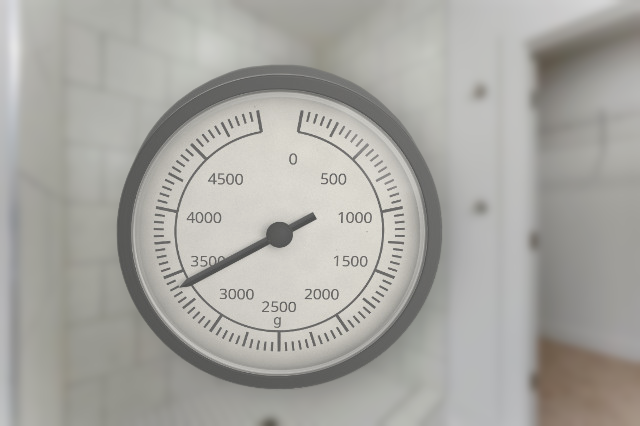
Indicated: 3400,g
